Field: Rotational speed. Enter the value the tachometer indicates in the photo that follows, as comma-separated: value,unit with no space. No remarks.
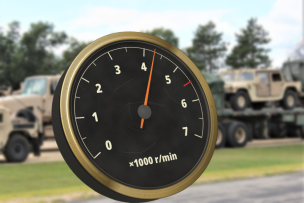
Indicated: 4250,rpm
